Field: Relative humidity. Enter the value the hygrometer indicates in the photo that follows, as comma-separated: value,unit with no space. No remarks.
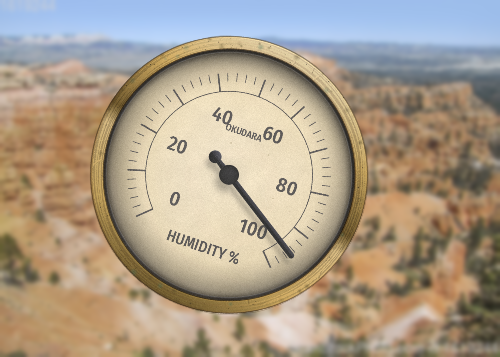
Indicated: 95,%
